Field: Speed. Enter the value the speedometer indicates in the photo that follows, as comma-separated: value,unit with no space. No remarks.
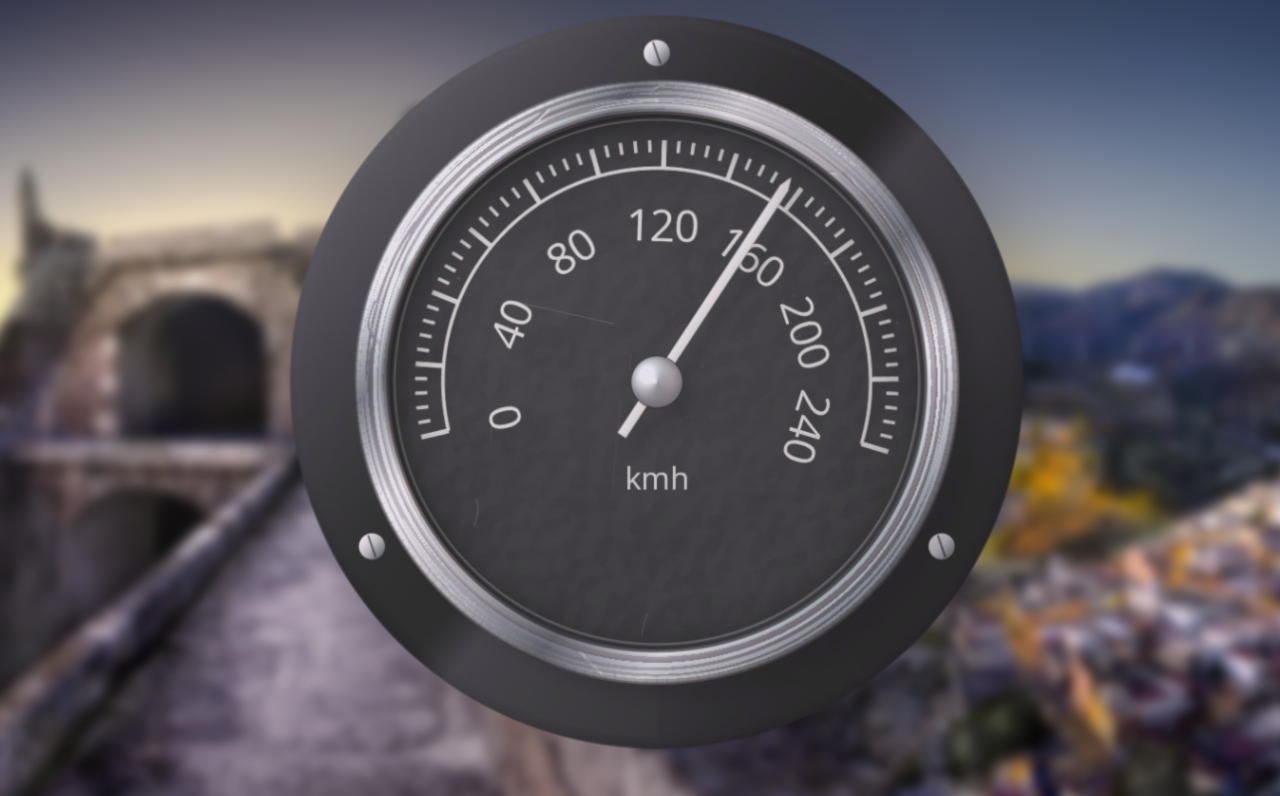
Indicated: 156,km/h
